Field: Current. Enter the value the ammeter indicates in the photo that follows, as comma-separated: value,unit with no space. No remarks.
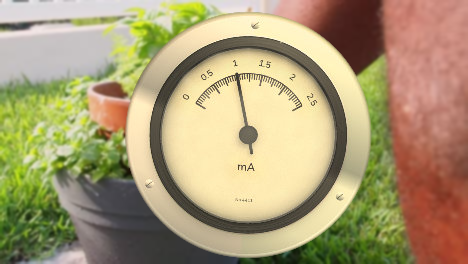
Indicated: 1,mA
